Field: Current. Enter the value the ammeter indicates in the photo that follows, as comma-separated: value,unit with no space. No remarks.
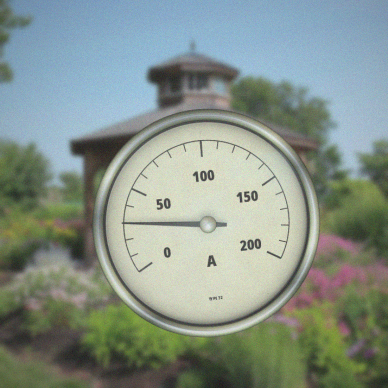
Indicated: 30,A
